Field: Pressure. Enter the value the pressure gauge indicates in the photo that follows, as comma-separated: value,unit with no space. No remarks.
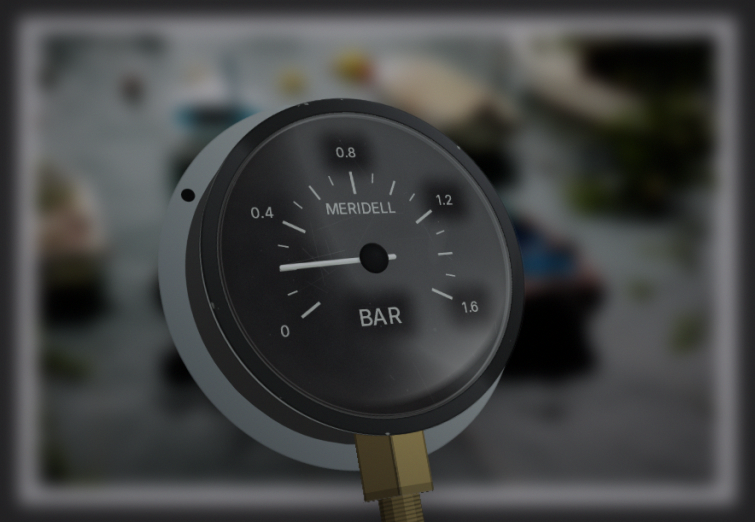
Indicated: 0.2,bar
